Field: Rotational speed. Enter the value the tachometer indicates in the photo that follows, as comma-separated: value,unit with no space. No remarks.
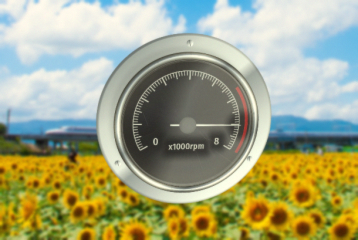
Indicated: 7000,rpm
